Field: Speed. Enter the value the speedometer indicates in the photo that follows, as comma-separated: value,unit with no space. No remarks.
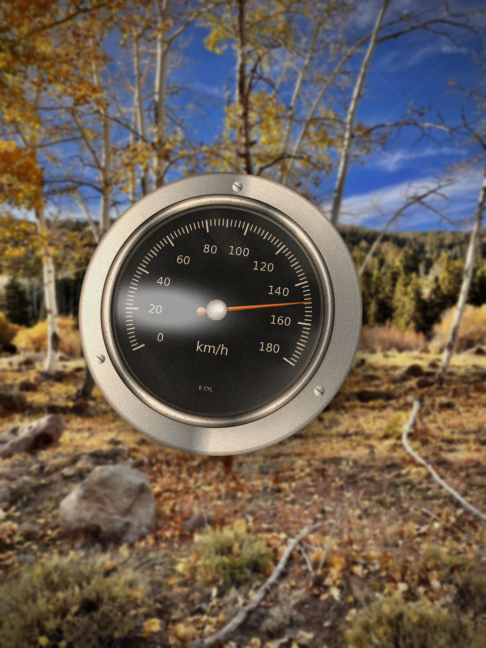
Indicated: 150,km/h
